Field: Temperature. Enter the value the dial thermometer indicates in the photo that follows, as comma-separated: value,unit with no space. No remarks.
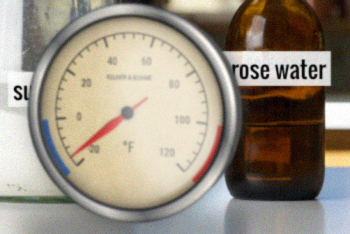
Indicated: -16,°F
